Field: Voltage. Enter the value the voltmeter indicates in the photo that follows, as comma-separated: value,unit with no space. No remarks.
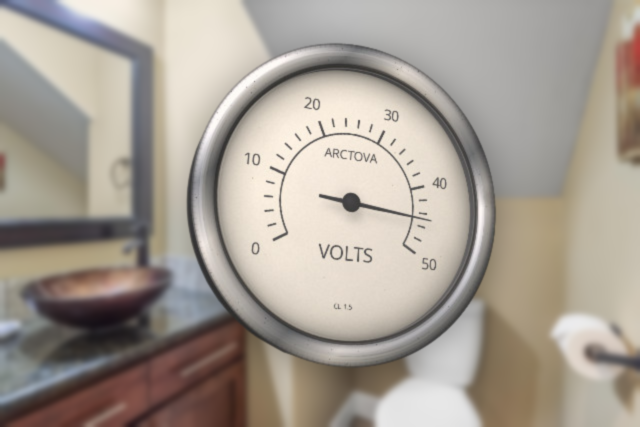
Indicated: 45,V
